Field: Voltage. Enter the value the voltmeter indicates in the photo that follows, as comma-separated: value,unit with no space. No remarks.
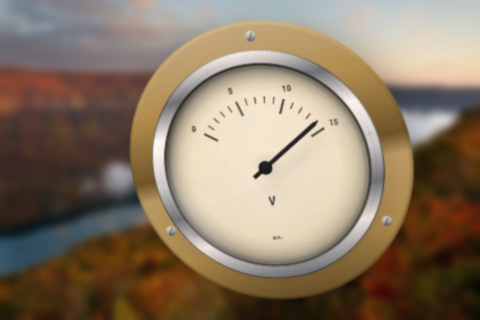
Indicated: 14,V
